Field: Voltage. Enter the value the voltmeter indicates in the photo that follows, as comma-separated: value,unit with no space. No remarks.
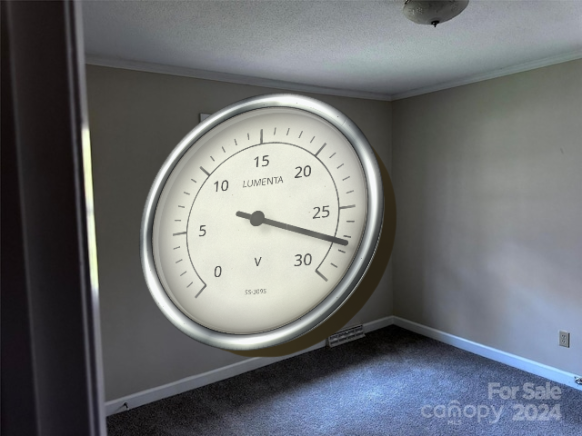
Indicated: 27.5,V
